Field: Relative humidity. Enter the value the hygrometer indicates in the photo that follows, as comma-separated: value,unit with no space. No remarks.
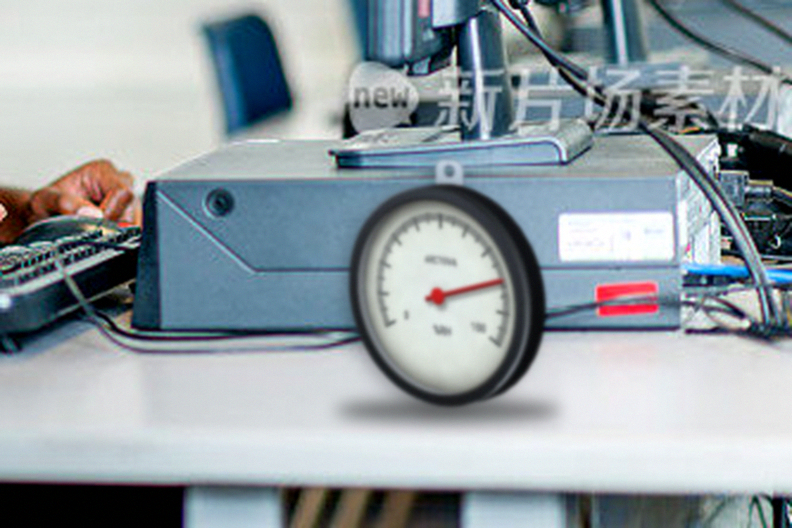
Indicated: 80,%
